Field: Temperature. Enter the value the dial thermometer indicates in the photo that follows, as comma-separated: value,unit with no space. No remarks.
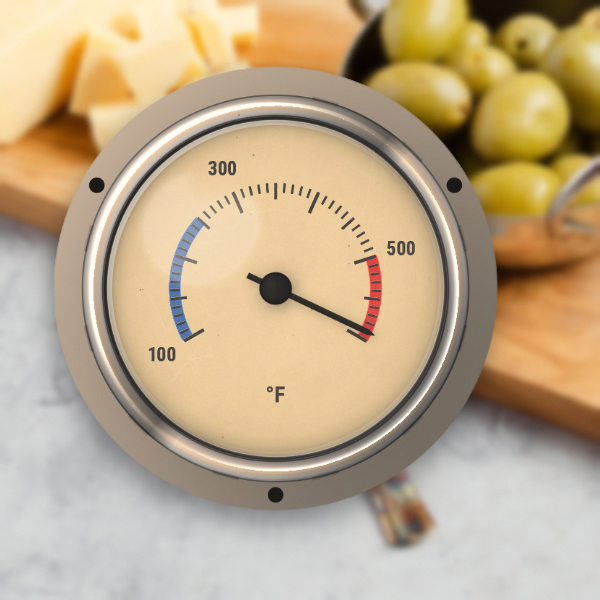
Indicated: 590,°F
